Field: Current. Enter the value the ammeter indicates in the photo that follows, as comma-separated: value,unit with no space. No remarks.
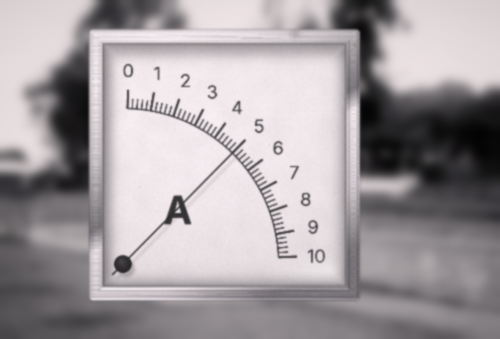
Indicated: 5,A
